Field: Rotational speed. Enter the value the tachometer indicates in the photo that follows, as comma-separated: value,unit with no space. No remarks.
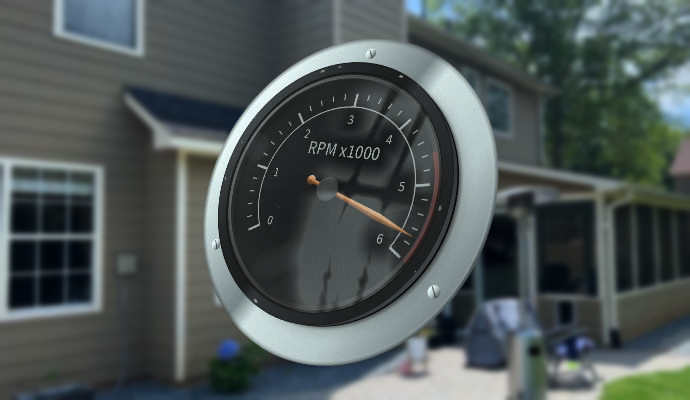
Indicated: 5700,rpm
